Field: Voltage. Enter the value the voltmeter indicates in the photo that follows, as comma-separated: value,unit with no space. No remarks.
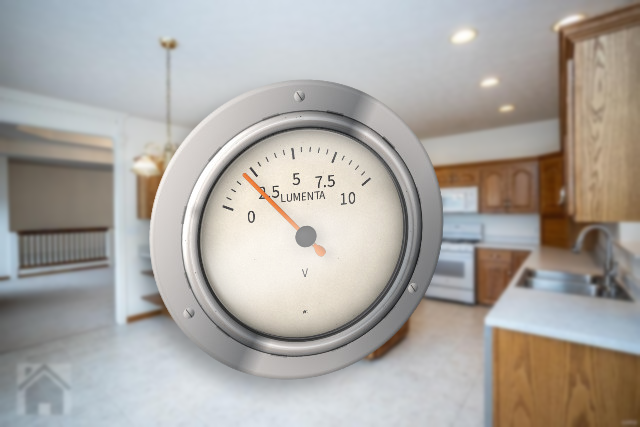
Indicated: 2,V
